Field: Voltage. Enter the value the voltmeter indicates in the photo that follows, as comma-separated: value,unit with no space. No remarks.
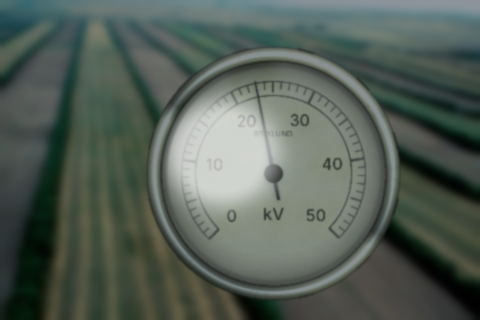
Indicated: 23,kV
